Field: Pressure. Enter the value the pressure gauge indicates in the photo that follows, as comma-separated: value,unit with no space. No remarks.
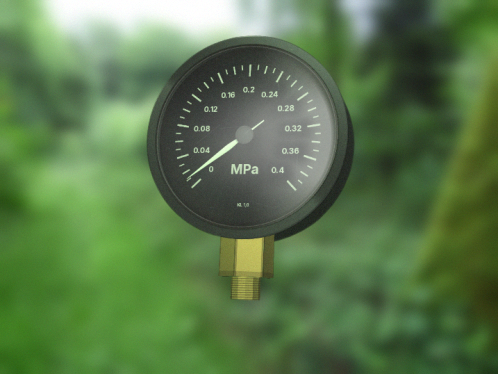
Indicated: 0.01,MPa
